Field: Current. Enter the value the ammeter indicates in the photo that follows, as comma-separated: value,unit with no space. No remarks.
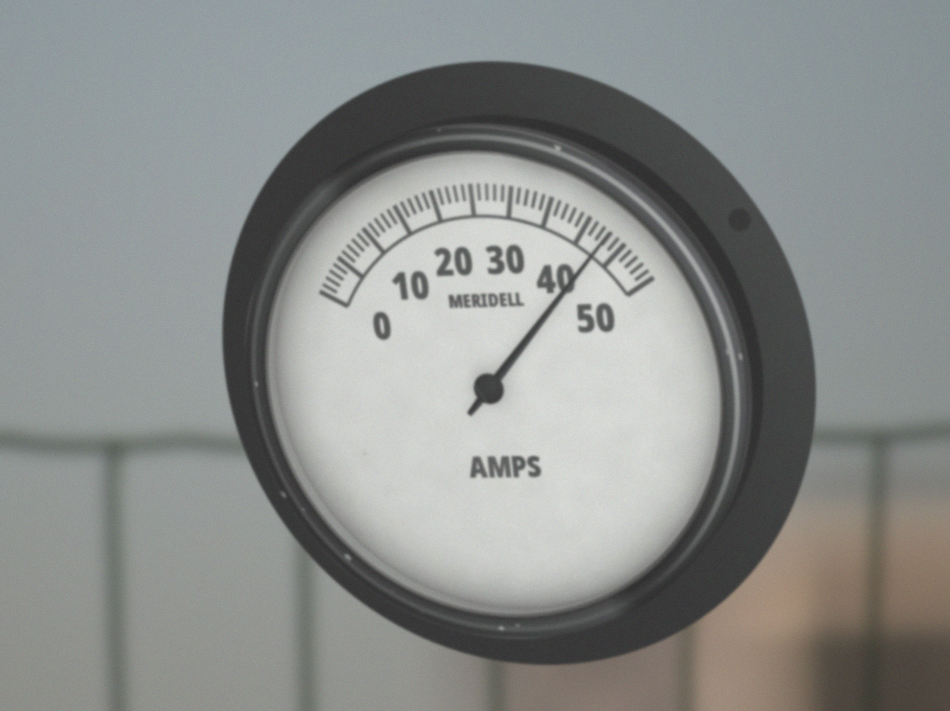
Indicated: 43,A
